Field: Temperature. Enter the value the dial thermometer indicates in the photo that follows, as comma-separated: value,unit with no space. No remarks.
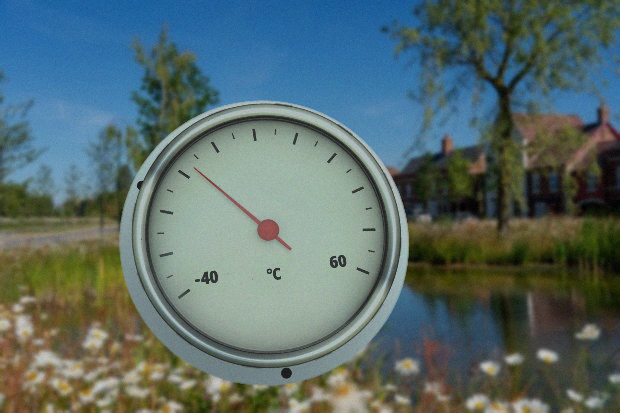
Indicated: -7.5,°C
